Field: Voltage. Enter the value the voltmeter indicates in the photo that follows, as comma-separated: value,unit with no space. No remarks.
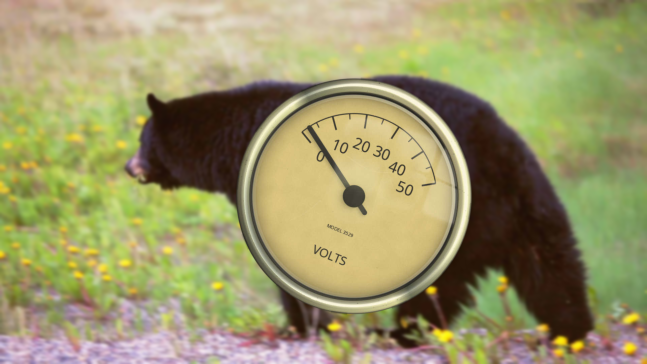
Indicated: 2.5,V
